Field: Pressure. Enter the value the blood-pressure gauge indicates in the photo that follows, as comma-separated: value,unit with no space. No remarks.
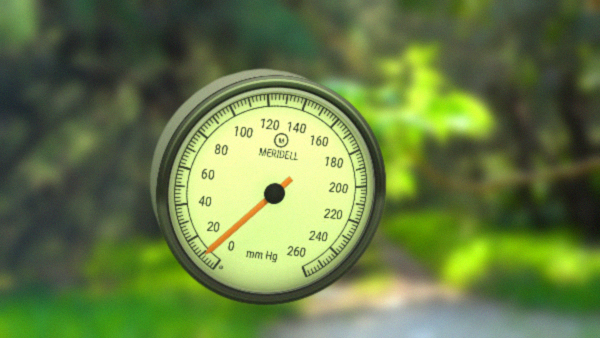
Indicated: 10,mmHg
